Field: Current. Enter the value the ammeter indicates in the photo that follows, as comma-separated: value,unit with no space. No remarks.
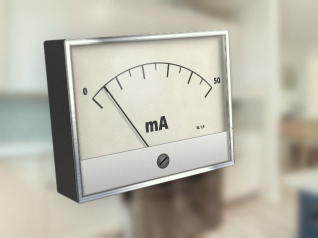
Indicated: 5,mA
